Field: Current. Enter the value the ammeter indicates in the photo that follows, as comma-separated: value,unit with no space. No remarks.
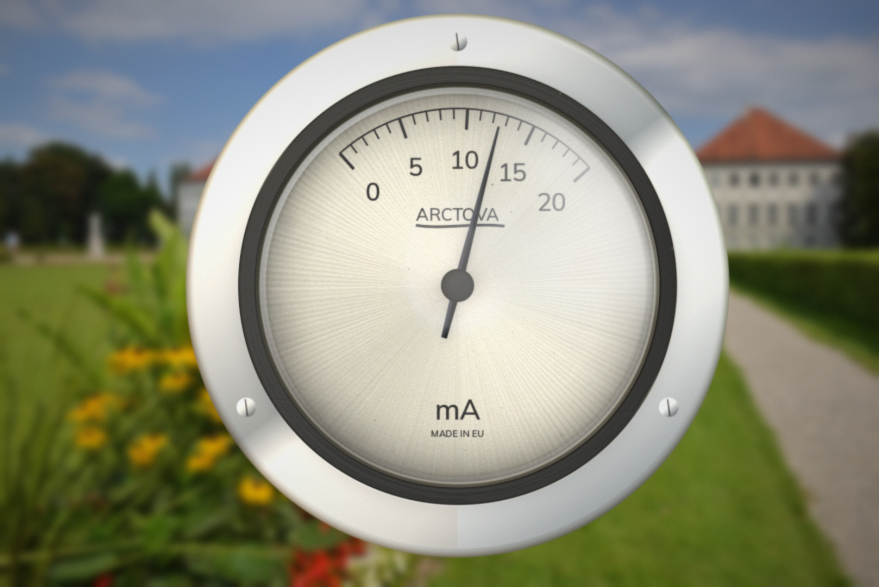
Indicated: 12.5,mA
